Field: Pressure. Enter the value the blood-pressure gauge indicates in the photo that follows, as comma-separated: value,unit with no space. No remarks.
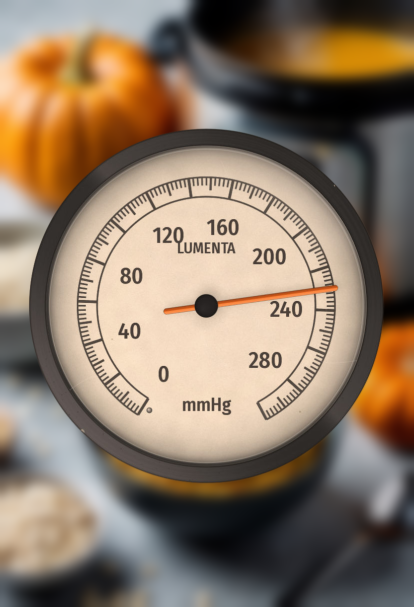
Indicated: 230,mmHg
